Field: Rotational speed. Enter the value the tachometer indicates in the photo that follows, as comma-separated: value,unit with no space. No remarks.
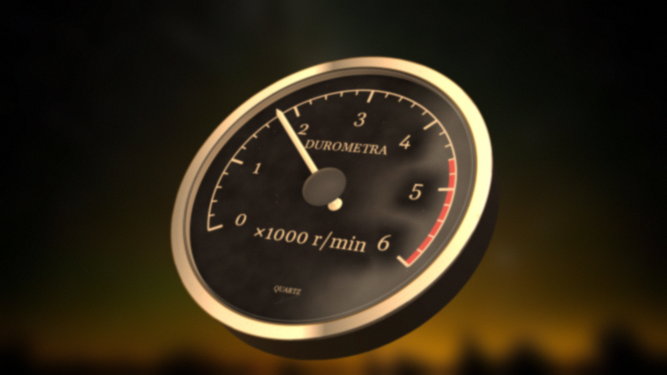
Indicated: 1800,rpm
